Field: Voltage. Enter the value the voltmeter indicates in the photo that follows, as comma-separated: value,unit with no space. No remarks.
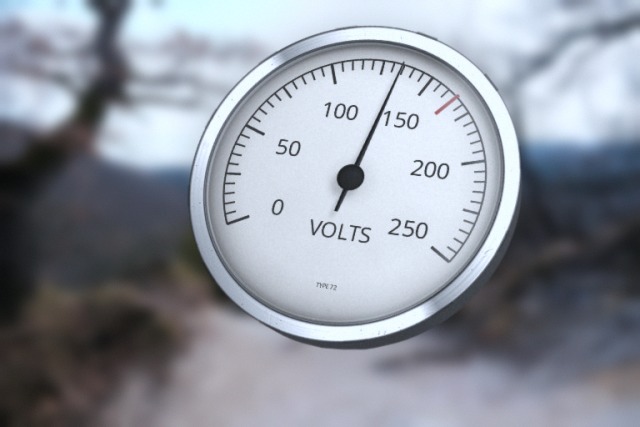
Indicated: 135,V
